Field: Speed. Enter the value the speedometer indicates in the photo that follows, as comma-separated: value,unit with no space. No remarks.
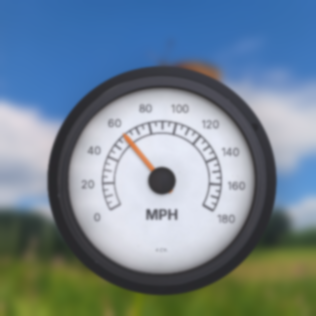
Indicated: 60,mph
